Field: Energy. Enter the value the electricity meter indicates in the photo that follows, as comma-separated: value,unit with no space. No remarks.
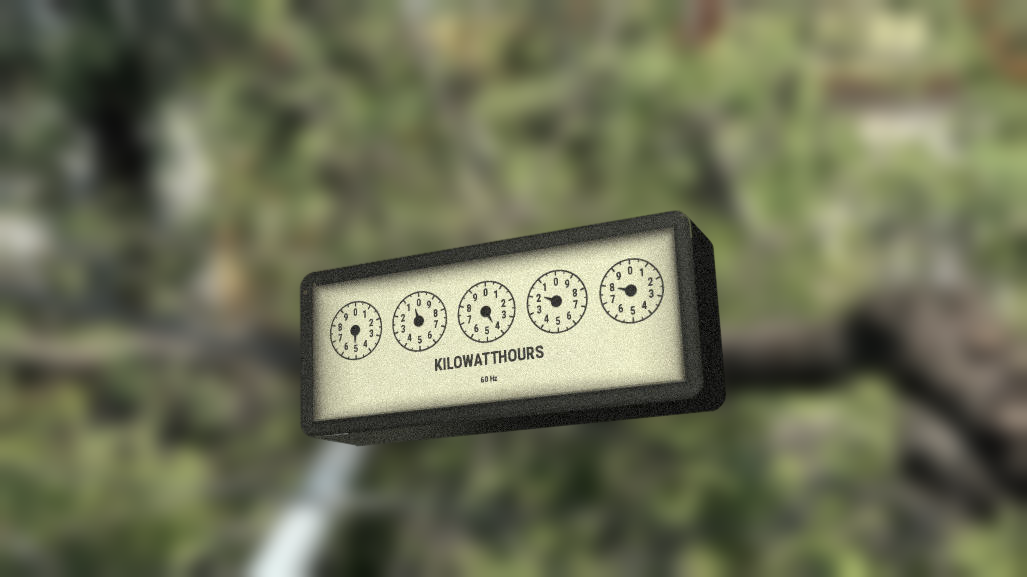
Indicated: 50418,kWh
